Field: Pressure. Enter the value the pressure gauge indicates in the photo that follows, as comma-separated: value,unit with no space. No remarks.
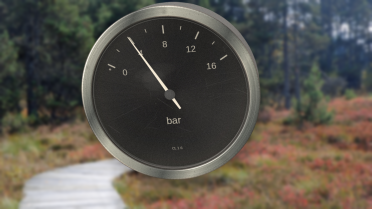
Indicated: 4,bar
